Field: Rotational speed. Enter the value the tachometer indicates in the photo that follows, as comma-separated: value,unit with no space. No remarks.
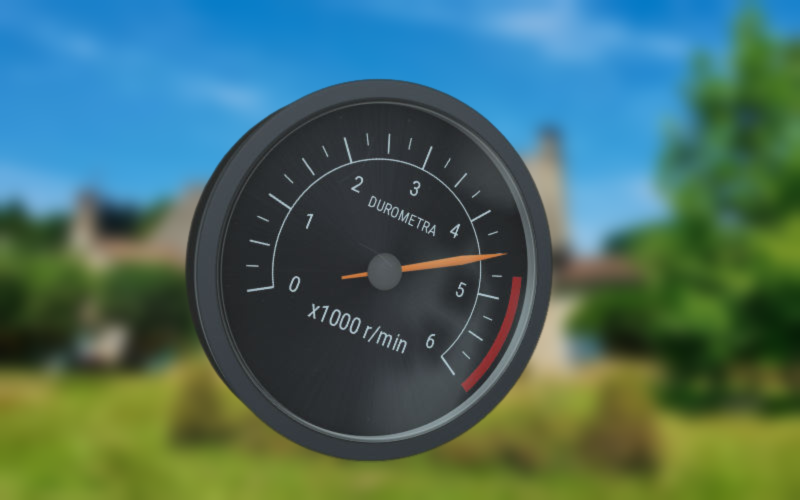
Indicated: 4500,rpm
